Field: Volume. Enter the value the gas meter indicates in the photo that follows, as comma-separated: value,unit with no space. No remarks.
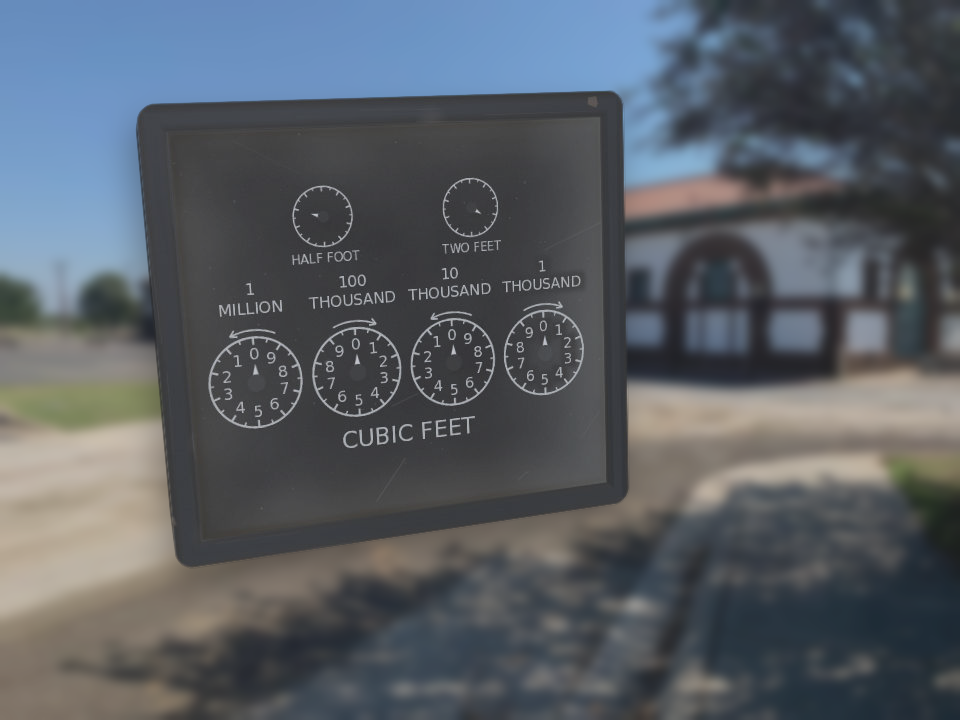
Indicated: 0,ft³
